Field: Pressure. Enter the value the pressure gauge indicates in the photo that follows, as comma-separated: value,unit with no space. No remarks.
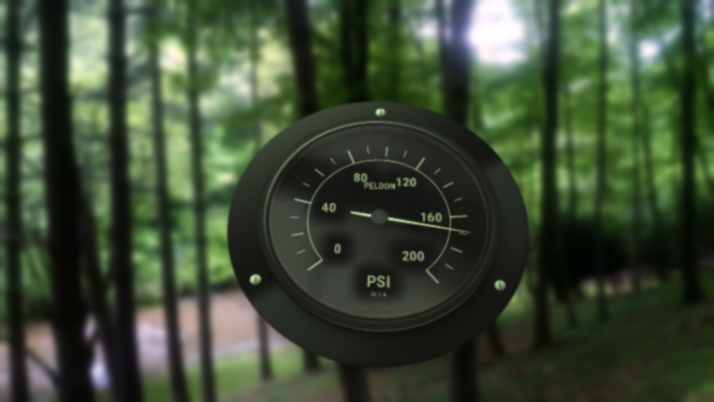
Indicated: 170,psi
